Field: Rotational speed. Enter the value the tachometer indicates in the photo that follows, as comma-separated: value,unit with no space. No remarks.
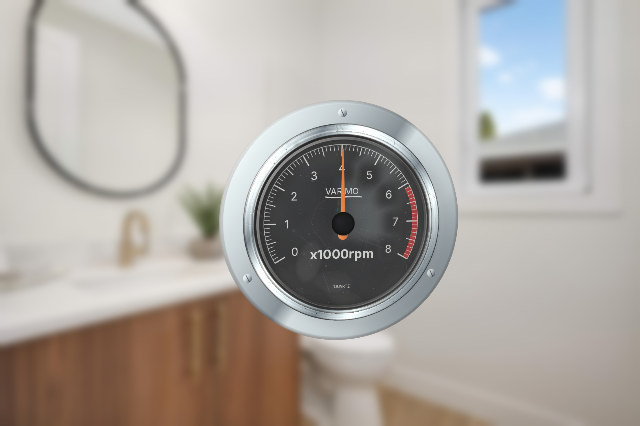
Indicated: 4000,rpm
